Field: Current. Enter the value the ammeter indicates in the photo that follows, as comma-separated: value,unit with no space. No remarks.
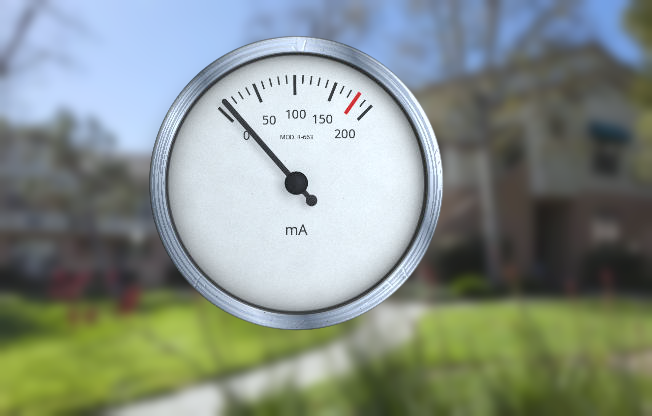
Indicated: 10,mA
